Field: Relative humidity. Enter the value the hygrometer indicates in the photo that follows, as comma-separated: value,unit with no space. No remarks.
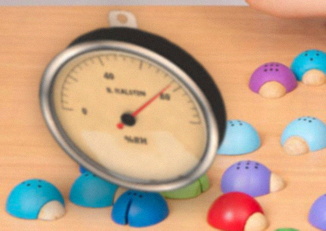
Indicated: 76,%
